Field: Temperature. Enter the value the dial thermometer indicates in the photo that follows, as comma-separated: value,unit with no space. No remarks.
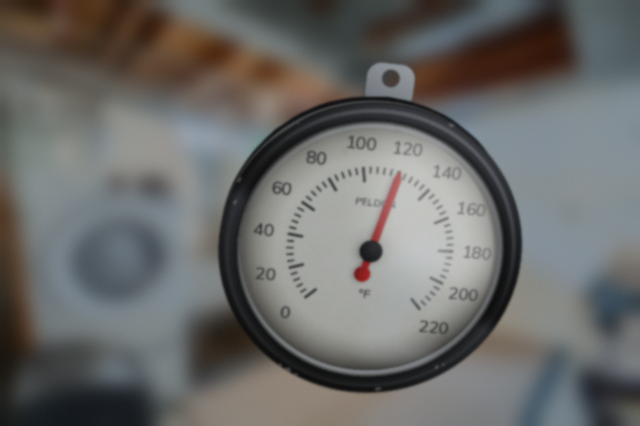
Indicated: 120,°F
